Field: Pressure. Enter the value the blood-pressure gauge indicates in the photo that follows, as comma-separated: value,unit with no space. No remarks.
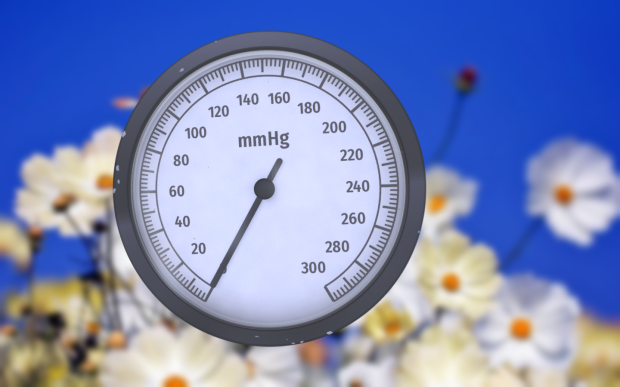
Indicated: 0,mmHg
